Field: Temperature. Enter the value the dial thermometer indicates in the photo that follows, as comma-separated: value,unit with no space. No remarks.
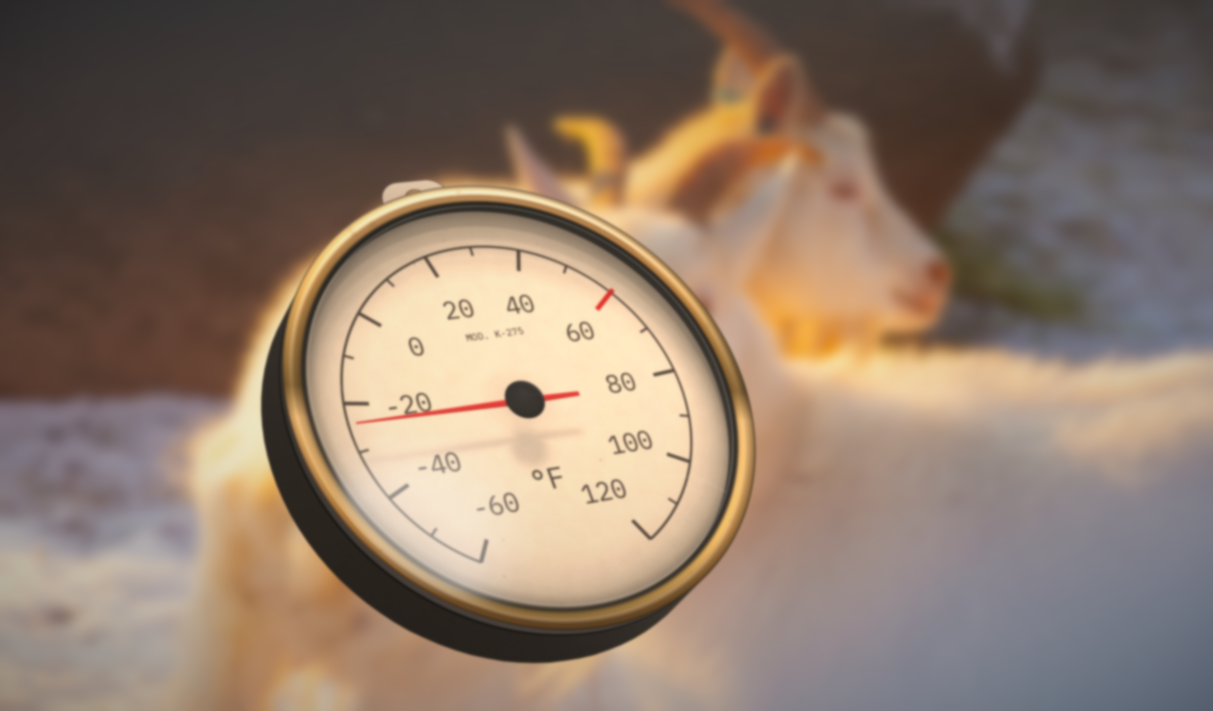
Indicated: -25,°F
